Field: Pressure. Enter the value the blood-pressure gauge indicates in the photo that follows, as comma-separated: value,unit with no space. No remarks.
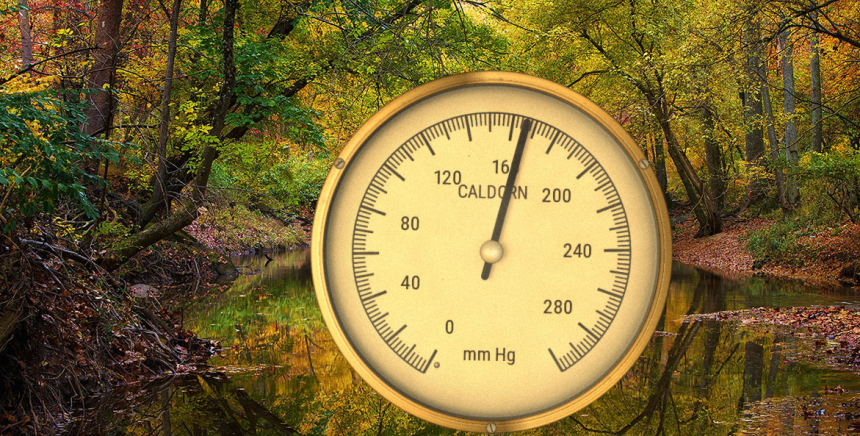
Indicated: 166,mmHg
